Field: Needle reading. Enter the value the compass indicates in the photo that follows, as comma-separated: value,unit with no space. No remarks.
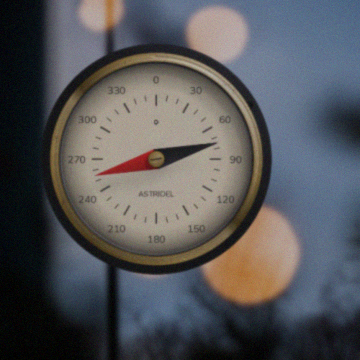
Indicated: 255,°
